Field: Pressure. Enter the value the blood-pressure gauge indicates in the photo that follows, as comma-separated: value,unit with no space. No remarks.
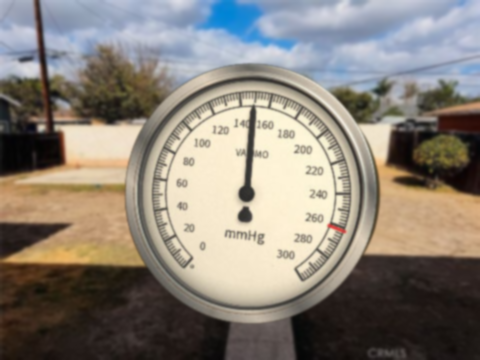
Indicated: 150,mmHg
